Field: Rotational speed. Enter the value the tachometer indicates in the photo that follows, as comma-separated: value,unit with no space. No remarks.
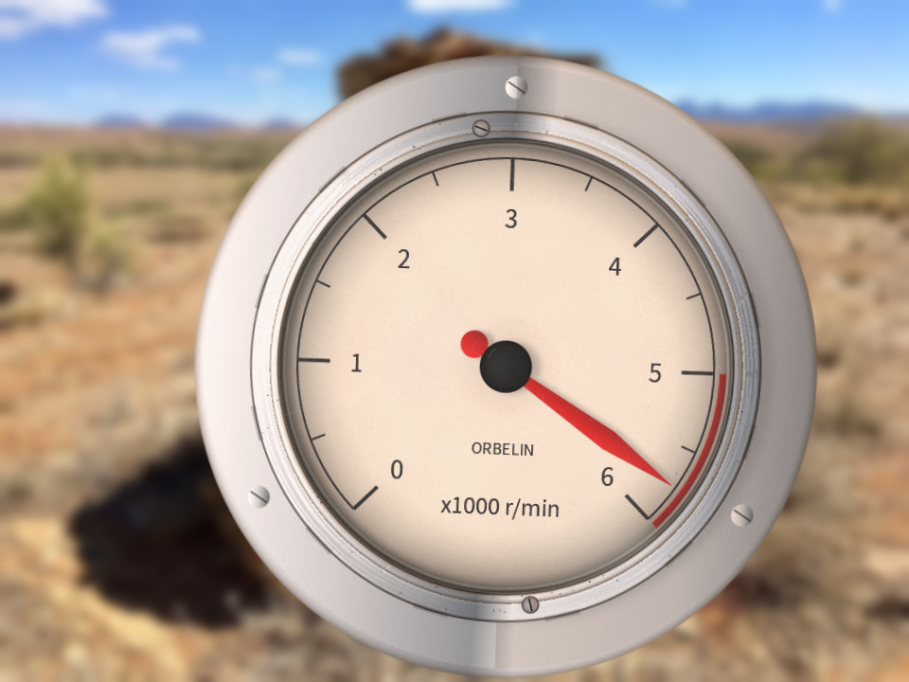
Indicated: 5750,rpm
